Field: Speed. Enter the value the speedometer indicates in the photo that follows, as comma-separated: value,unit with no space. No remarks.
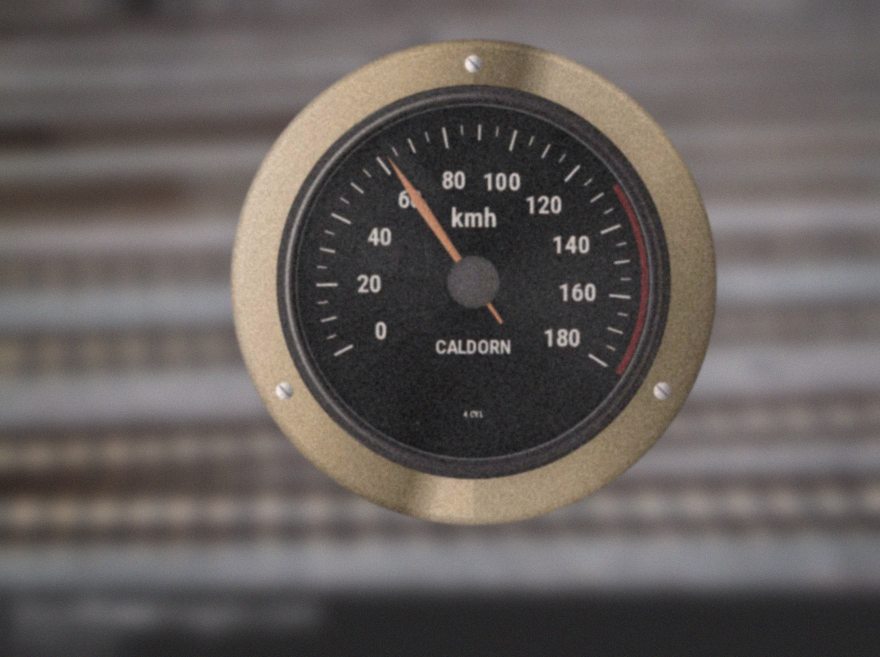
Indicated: 62.5,km/h
